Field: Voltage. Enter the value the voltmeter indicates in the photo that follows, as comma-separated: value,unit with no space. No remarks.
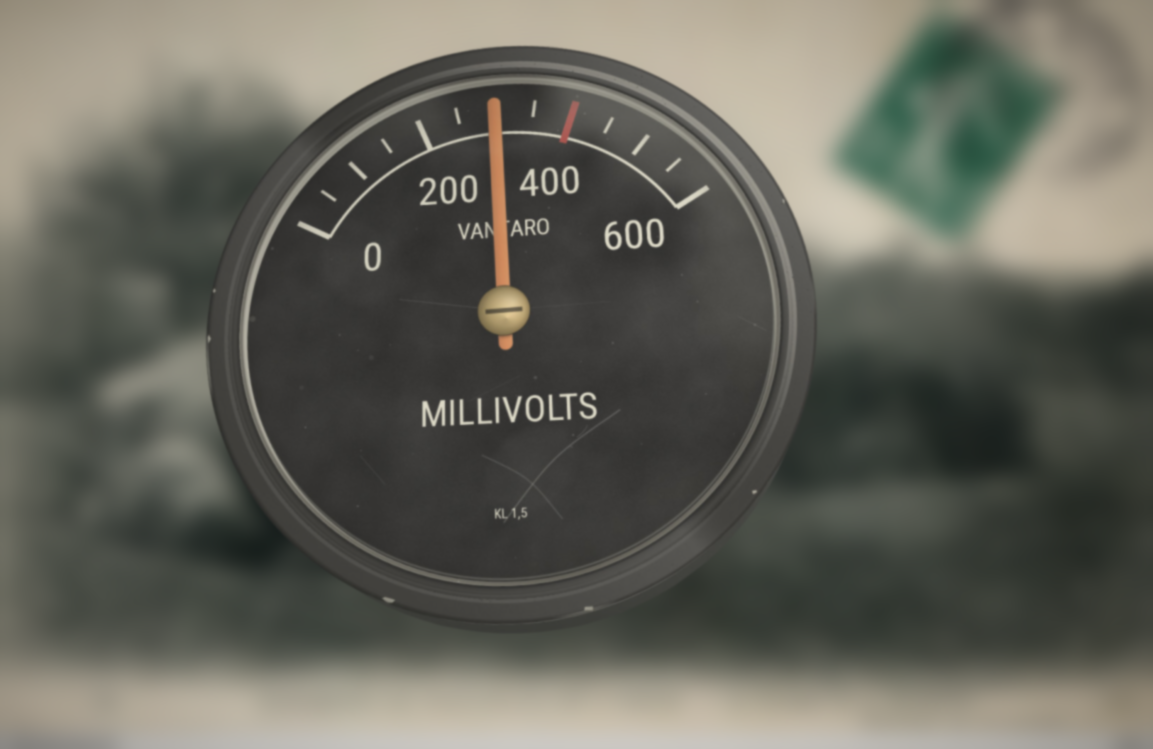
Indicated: 300,mV
